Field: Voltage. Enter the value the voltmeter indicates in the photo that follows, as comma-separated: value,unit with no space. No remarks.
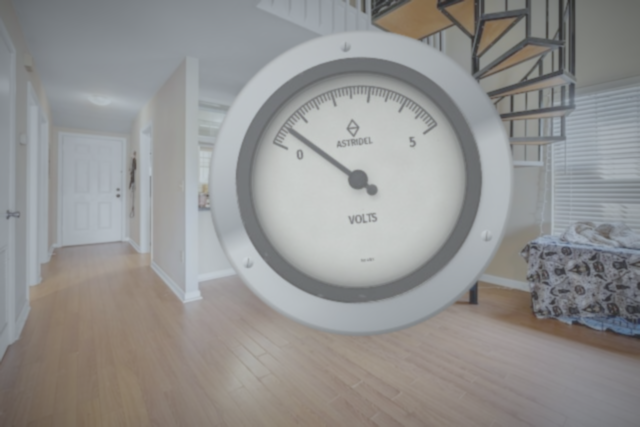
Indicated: 0.5,V
